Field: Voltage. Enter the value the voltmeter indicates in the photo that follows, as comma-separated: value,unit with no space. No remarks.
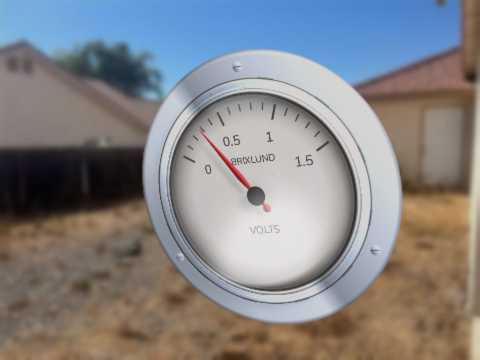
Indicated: 0.3,V
